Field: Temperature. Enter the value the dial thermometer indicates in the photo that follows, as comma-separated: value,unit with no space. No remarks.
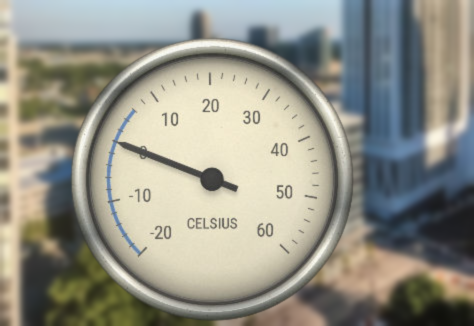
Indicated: 0,°C
